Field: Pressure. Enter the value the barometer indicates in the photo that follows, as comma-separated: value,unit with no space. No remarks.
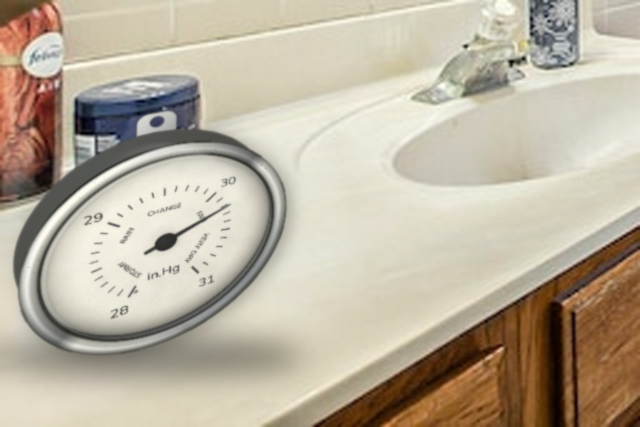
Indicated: 30.2,inHg
